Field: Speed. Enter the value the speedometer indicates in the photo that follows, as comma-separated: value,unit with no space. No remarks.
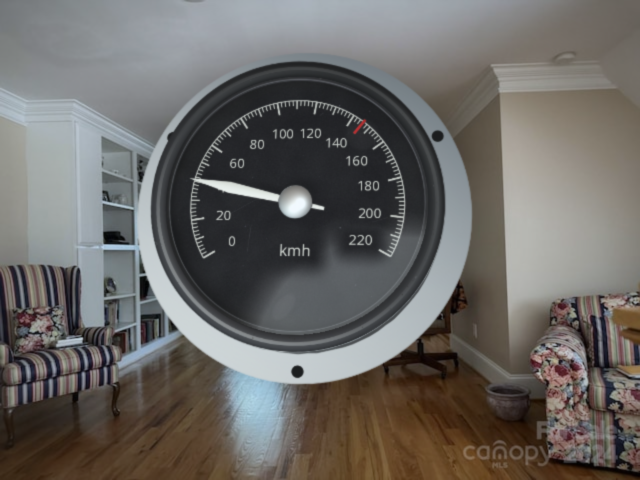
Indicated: 40,km/h
